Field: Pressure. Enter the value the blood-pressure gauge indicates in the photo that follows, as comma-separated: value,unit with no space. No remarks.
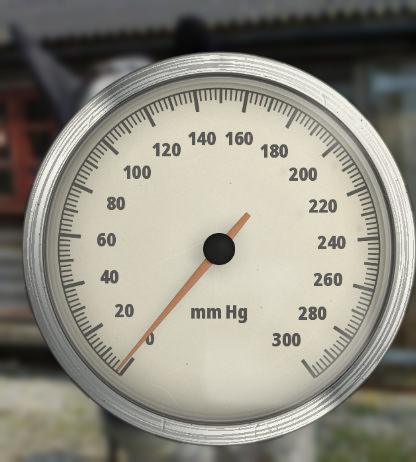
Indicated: 2,mmHg
